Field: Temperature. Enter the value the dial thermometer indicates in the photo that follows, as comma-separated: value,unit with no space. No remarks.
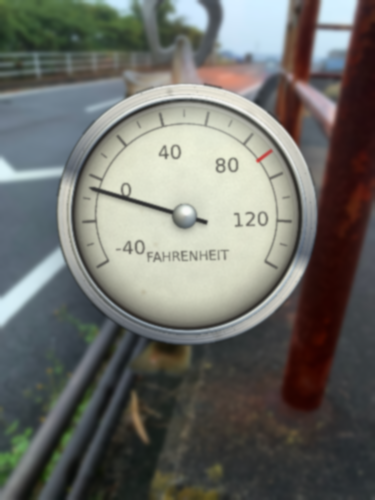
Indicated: -5,°F
